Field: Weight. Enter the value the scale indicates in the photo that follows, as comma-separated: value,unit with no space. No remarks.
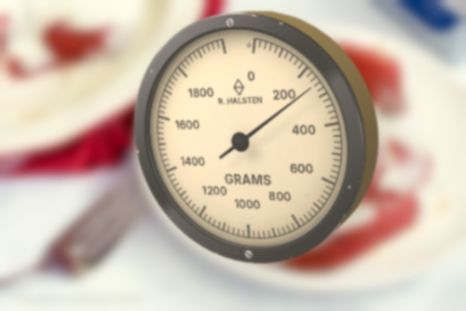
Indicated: 260,g
